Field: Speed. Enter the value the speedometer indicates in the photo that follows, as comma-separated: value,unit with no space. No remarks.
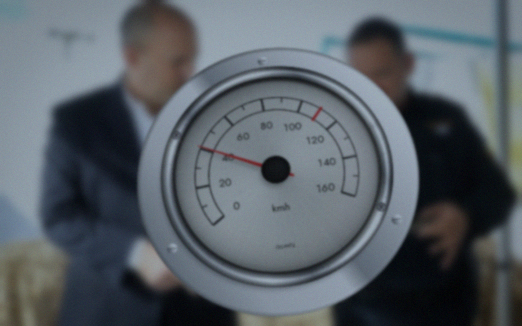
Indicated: 40,km/h
